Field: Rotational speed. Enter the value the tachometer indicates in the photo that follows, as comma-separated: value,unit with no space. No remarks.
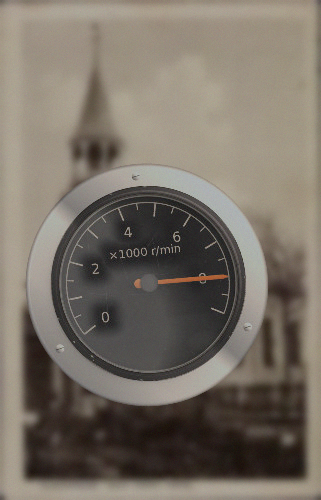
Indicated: 8000,rpm
